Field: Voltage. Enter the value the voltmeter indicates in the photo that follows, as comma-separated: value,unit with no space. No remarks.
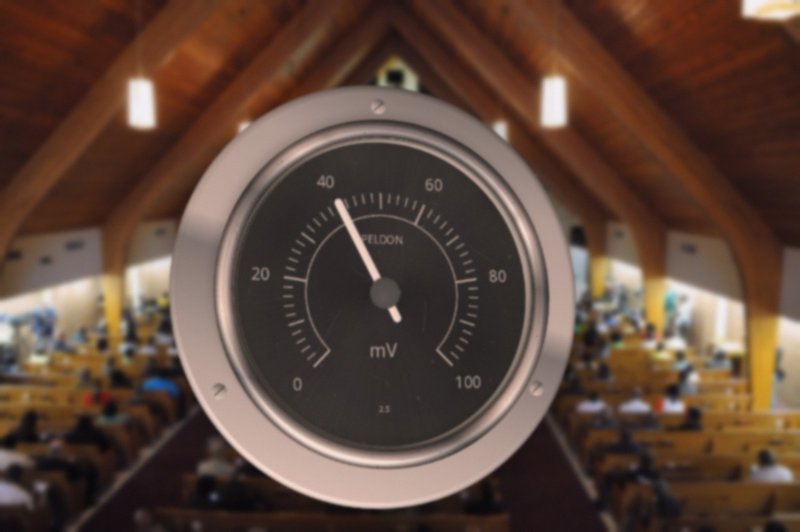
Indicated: 40,mV
